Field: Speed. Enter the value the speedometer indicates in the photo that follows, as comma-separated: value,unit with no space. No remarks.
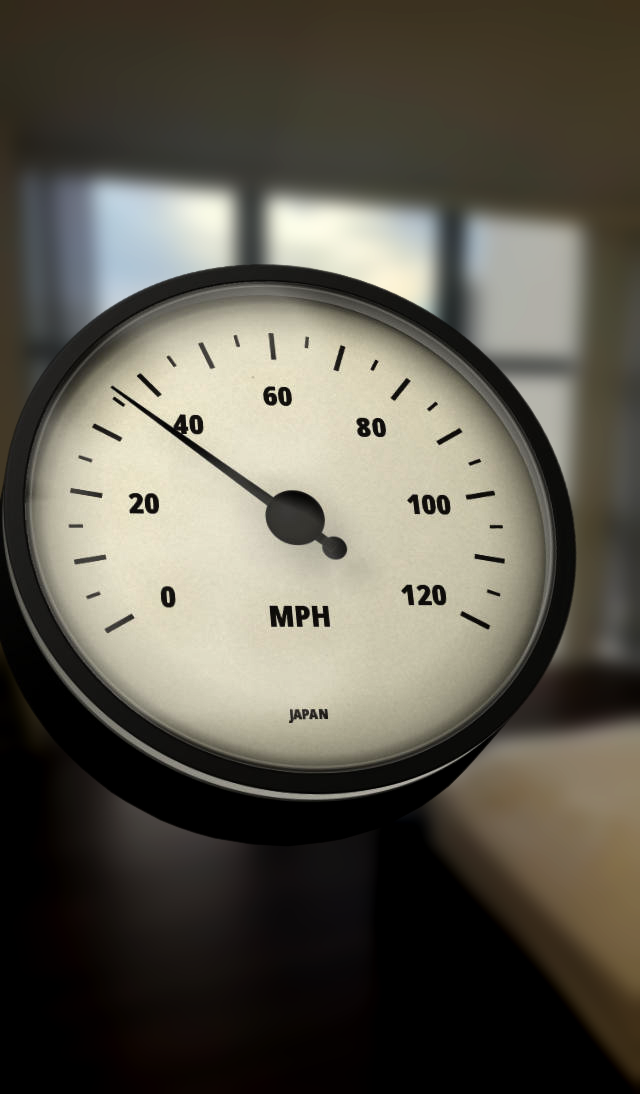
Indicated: 35,mph
